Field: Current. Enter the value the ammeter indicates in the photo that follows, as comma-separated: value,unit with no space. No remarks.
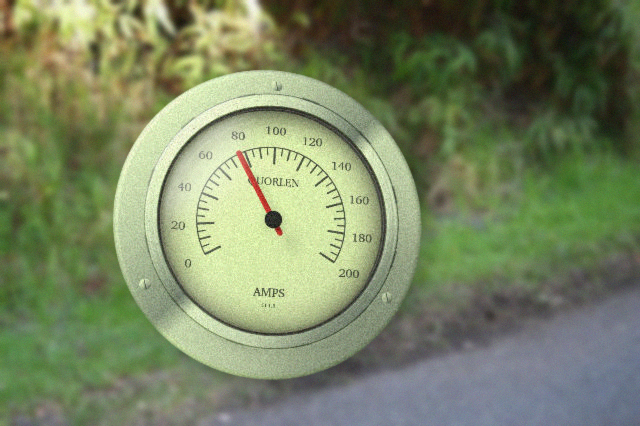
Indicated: 75,A
